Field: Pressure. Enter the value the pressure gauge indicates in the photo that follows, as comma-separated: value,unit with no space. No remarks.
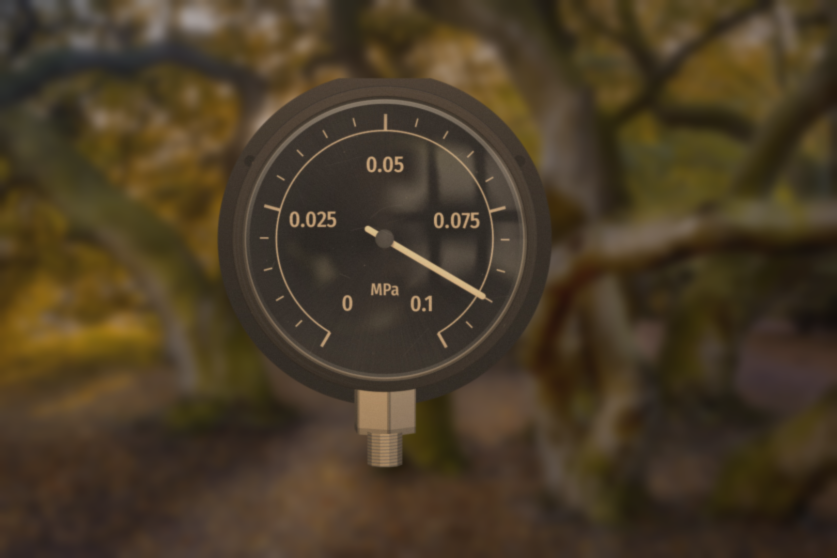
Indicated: 0.09,MPa
